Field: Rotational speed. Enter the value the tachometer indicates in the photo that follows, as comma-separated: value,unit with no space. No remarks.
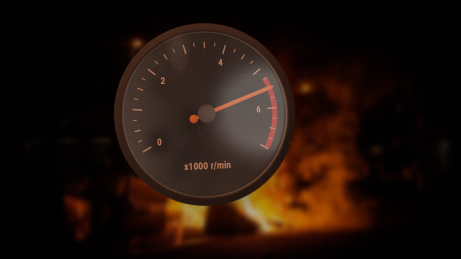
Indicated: 5500,rpm
